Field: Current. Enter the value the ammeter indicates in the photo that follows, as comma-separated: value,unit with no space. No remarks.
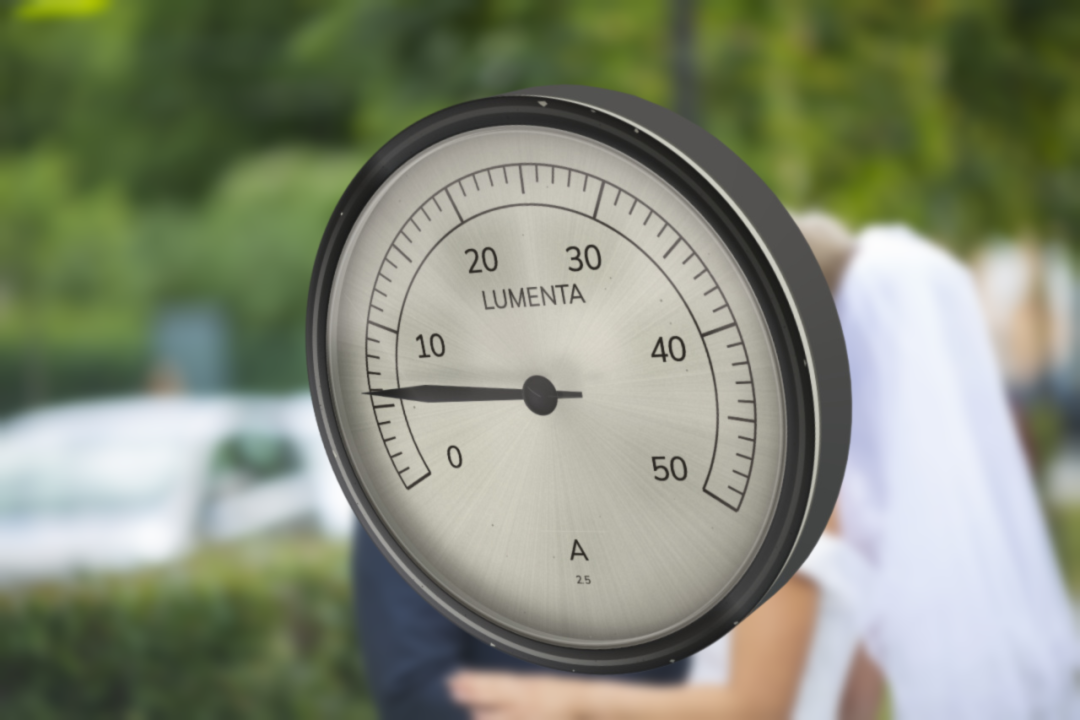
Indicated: 6,A
